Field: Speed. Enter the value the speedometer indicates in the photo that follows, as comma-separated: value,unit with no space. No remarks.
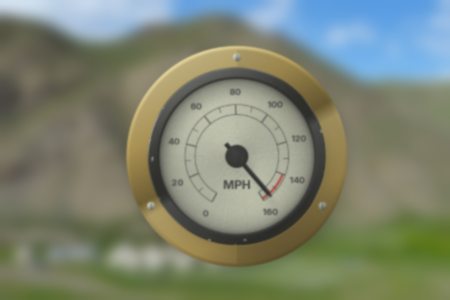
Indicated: 155,mph
